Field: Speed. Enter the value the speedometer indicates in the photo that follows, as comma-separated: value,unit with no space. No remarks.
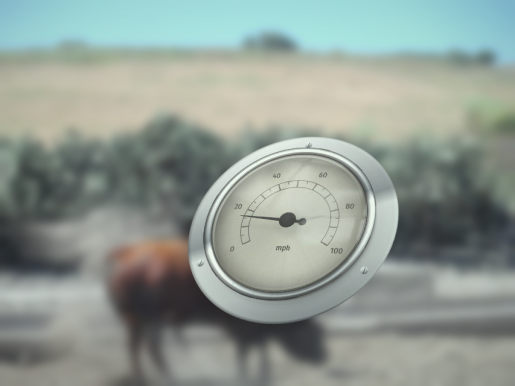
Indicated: 15,mph
